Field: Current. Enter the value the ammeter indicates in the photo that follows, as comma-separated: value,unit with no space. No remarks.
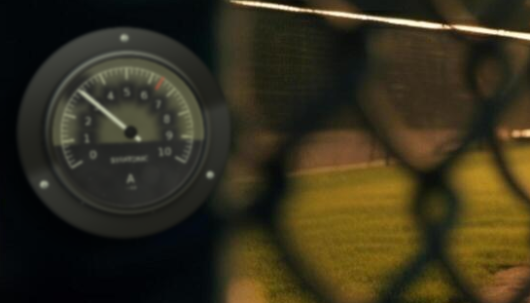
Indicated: 3,A
